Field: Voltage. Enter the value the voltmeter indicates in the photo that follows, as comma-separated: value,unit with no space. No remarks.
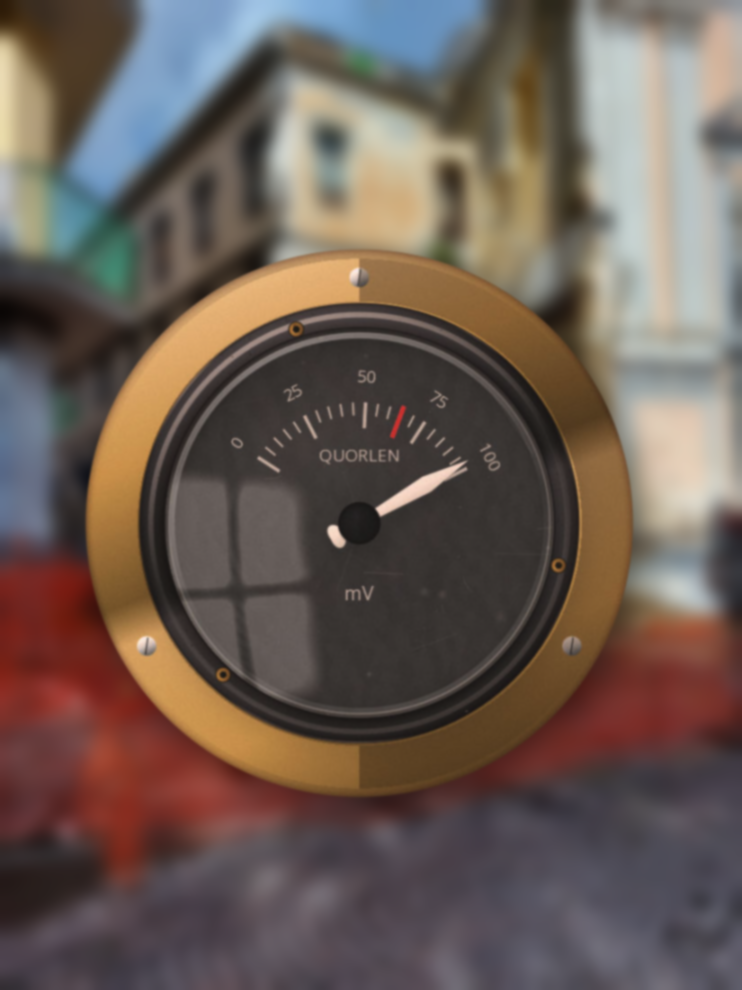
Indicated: 97.5,mV
